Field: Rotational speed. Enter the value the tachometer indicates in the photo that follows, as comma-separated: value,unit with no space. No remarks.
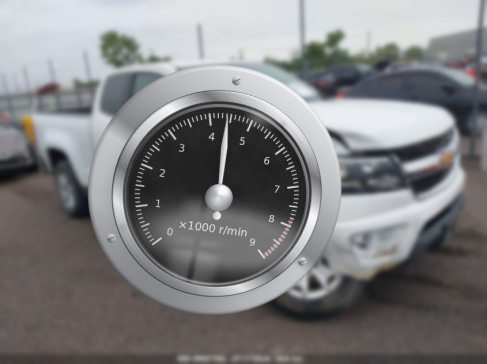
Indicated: 4400,rpm
